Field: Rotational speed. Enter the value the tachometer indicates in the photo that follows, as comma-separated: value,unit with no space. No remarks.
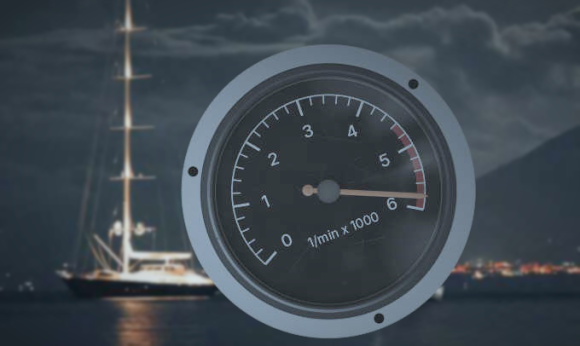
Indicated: 5800,rpm
